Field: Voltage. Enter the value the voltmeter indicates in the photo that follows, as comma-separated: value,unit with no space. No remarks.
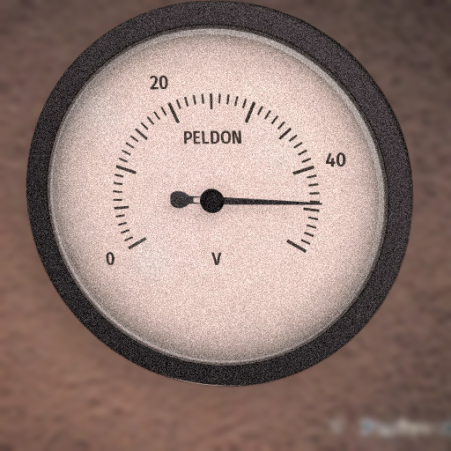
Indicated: 44,V
